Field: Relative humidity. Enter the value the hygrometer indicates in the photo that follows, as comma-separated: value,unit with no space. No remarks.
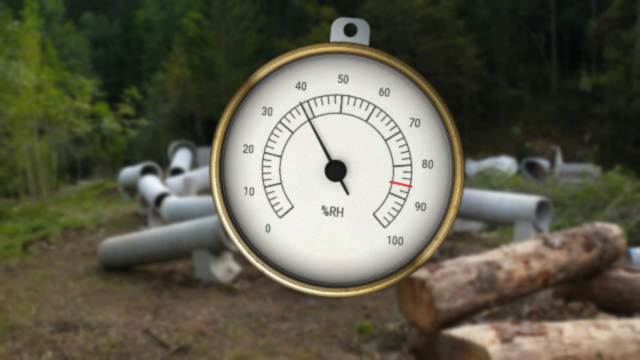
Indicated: 38,%
